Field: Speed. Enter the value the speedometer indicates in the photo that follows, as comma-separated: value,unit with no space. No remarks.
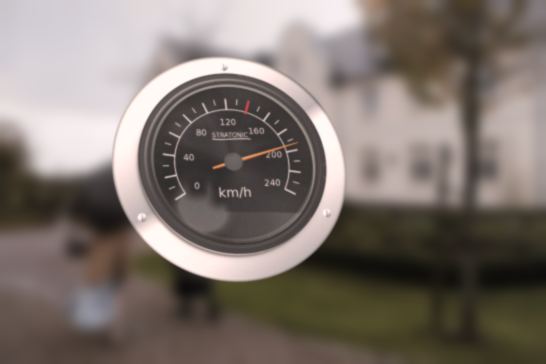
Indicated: 195,km/h
